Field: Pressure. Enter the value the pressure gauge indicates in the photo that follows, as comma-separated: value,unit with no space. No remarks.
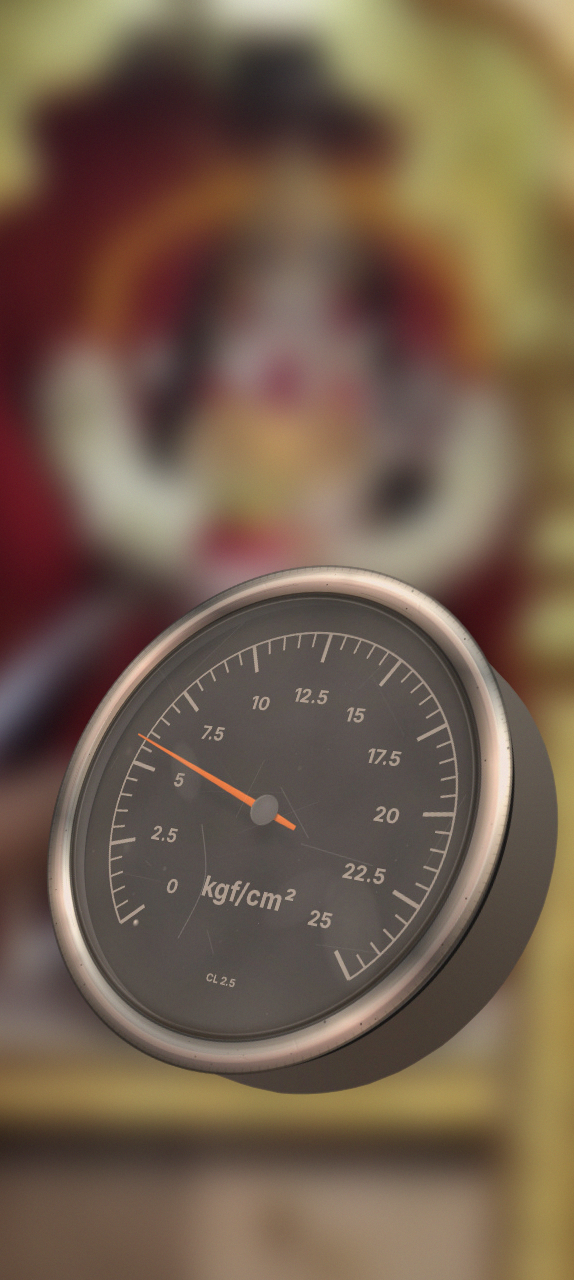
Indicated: 5.75,kg/cm²
